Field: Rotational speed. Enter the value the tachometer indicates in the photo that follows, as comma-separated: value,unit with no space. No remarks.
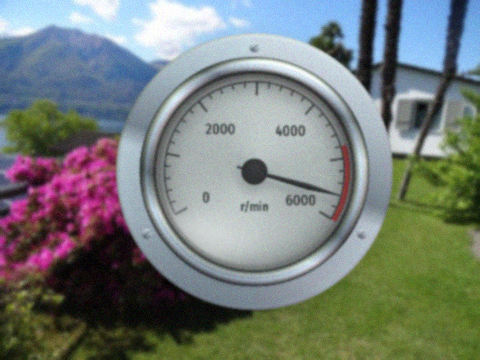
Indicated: 5600,rpm
